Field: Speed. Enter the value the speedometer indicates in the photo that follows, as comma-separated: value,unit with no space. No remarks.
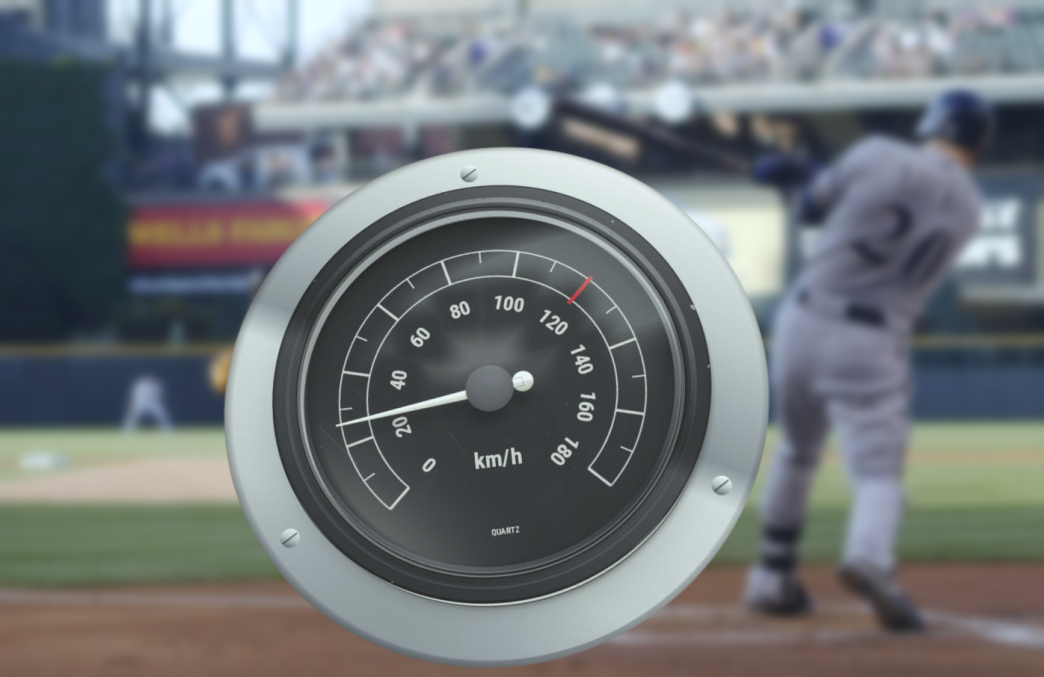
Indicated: 25,km/h
